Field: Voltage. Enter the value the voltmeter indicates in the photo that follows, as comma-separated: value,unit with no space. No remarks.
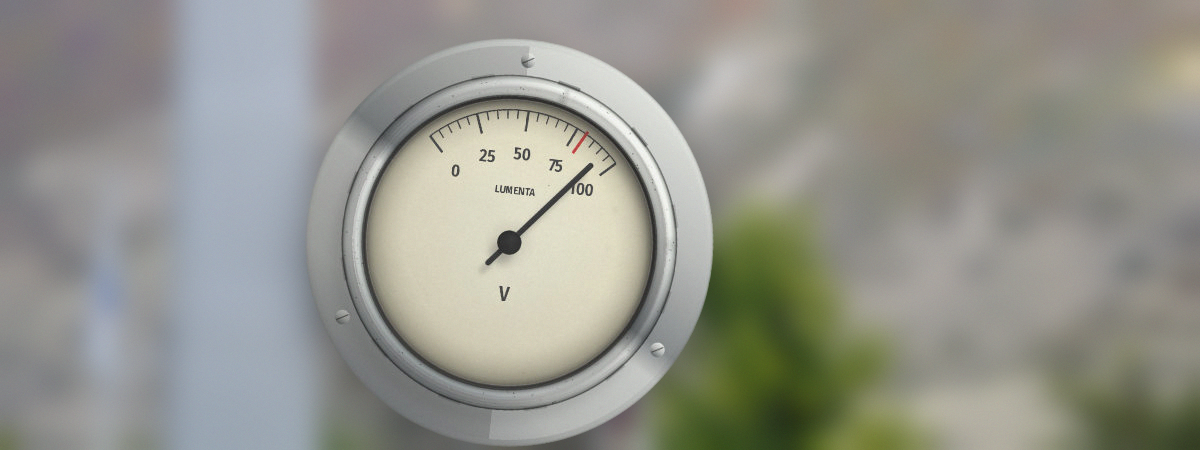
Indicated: 92.5,V
